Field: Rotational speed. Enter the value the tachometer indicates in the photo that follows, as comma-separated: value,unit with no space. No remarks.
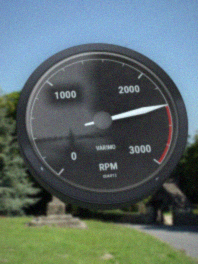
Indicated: 2400,rpm
